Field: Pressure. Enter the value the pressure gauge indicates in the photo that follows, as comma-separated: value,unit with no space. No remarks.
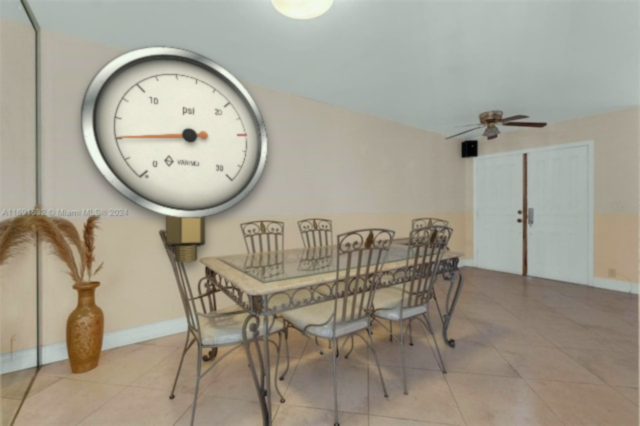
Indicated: 4,psi
